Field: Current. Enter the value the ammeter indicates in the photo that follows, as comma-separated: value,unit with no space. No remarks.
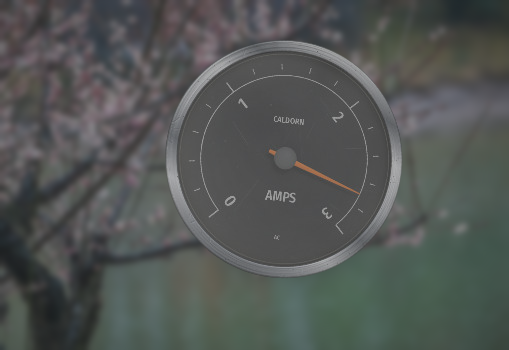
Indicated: 2.7,A
